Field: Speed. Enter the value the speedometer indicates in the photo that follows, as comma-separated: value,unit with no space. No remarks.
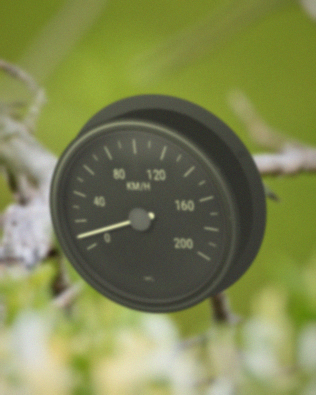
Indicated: 10,km/h
